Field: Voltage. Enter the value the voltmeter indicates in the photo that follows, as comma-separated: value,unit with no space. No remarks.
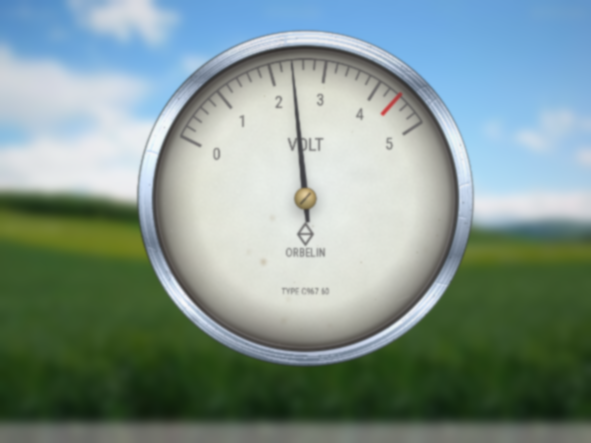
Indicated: 2.4,V
